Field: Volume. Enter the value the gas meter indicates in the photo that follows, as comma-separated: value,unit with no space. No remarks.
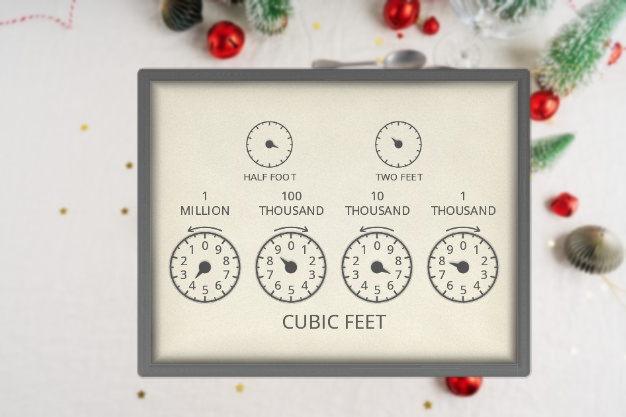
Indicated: 386800,ft³
